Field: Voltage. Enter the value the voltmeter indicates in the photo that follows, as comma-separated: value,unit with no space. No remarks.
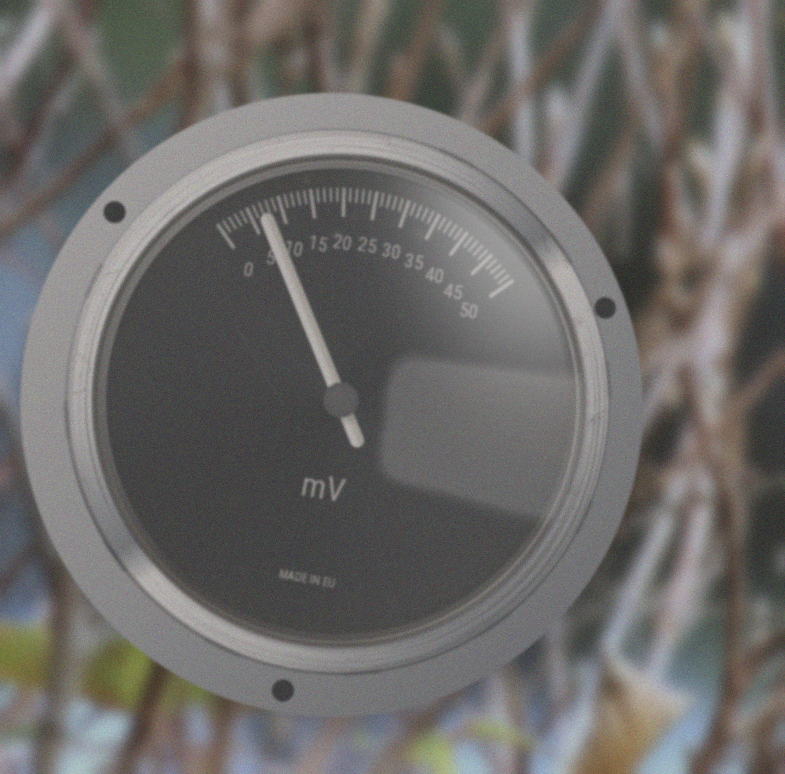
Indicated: 7,mV
